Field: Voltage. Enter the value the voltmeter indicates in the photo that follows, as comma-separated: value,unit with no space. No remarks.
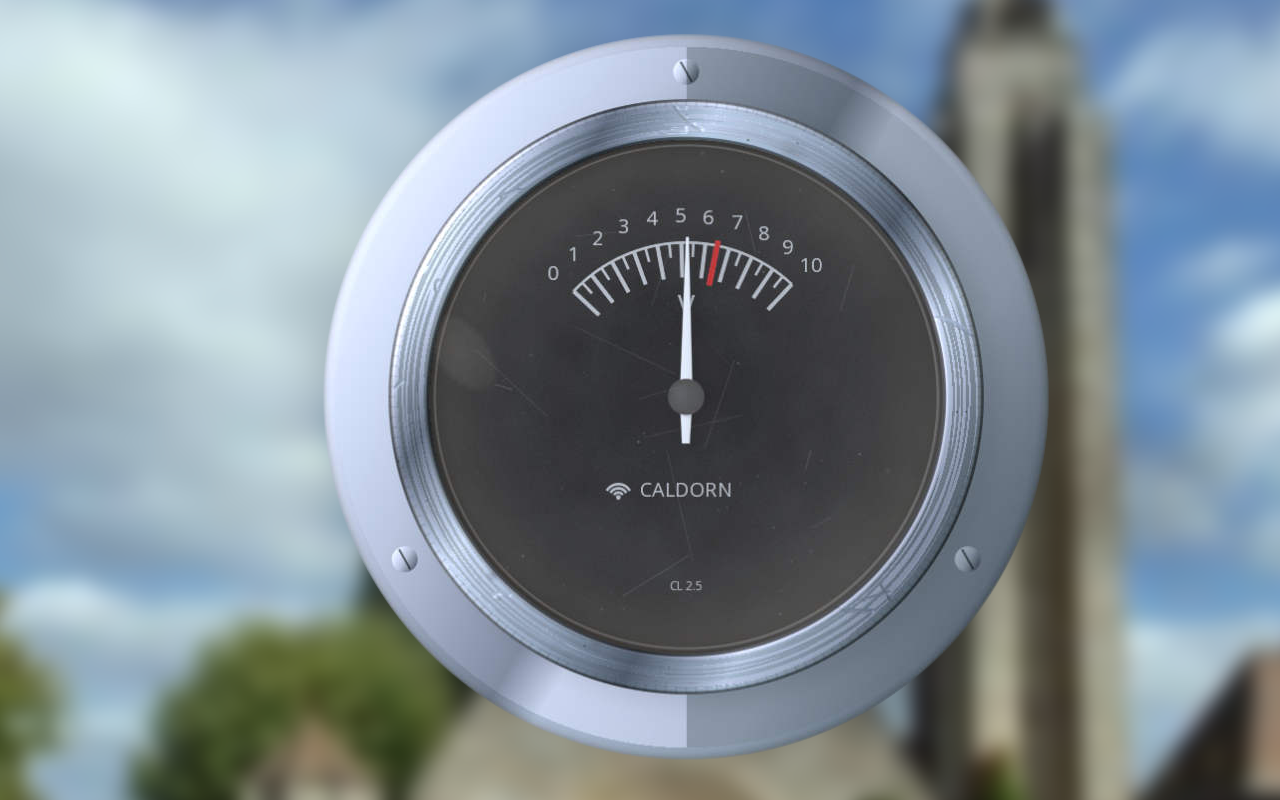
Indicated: 5.25,V
